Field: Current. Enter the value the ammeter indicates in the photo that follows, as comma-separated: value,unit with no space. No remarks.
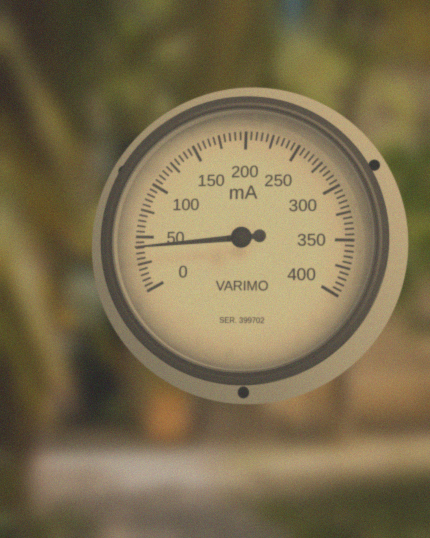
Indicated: 40,mA
